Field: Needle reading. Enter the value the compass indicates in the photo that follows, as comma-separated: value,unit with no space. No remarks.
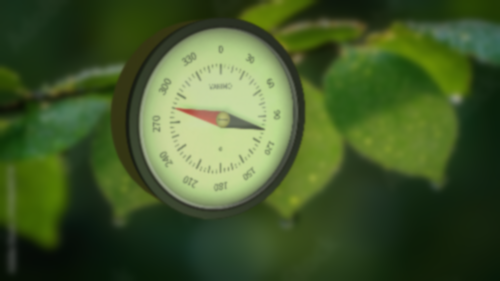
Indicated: 285,°
